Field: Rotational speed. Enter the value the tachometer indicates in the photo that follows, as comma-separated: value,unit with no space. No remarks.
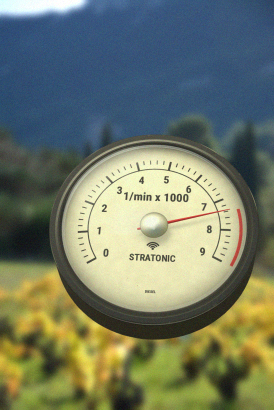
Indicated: 7400,rpm
